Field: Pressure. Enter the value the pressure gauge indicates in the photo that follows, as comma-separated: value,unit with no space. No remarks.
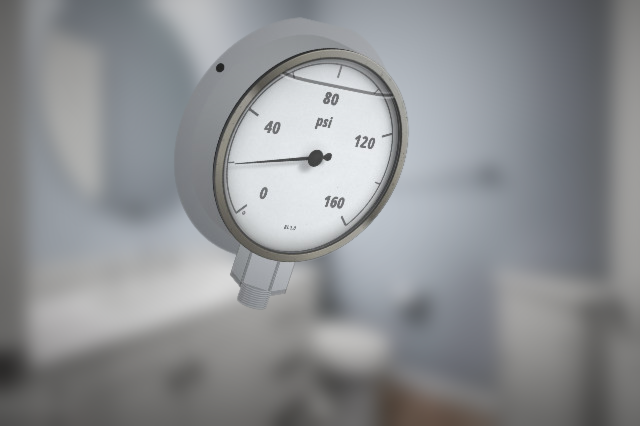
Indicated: 20,psi
